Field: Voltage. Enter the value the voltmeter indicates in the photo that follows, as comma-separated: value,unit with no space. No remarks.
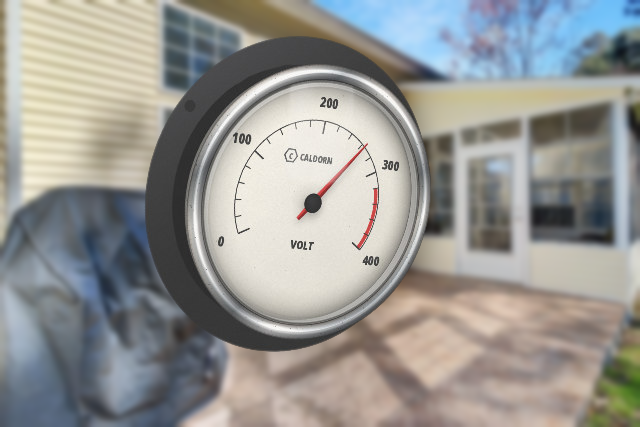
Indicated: 260,V
